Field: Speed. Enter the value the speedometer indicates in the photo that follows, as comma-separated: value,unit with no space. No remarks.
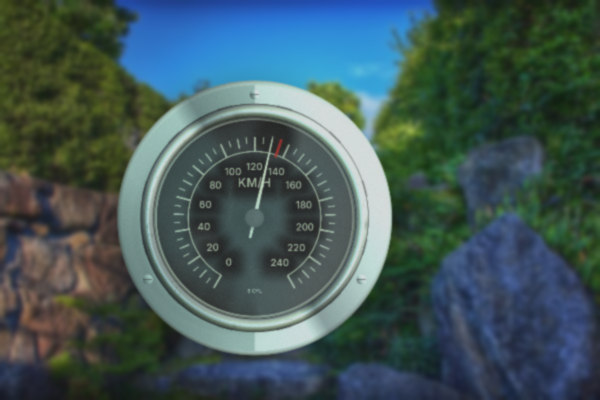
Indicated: 130,km/h
